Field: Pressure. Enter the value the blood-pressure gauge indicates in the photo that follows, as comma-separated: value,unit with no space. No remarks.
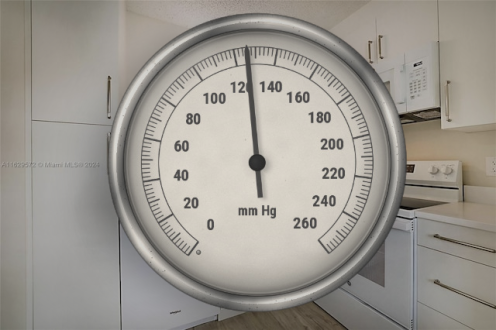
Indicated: 126,mmHg
